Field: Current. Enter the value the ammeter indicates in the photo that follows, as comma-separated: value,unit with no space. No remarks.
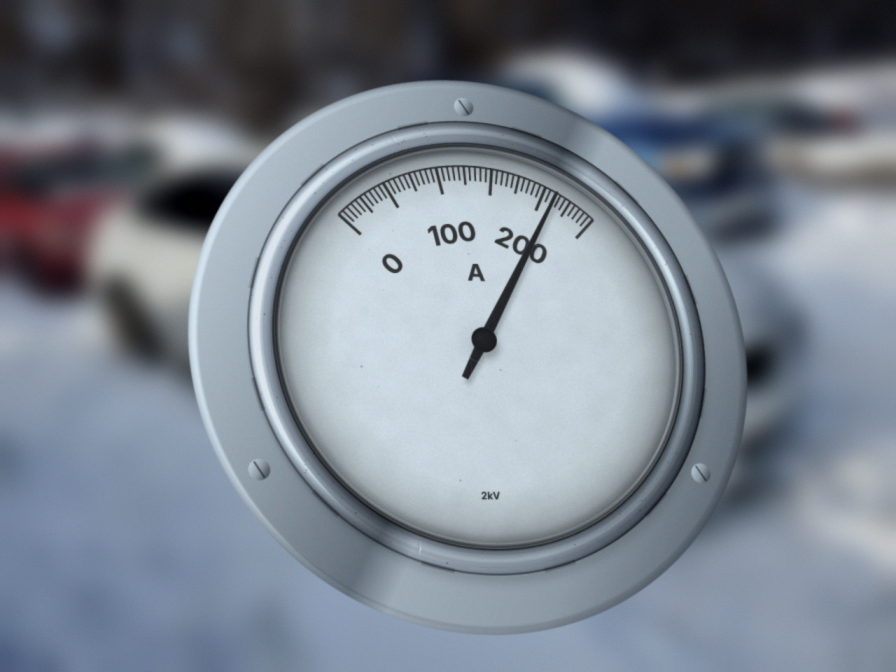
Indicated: 210,A
